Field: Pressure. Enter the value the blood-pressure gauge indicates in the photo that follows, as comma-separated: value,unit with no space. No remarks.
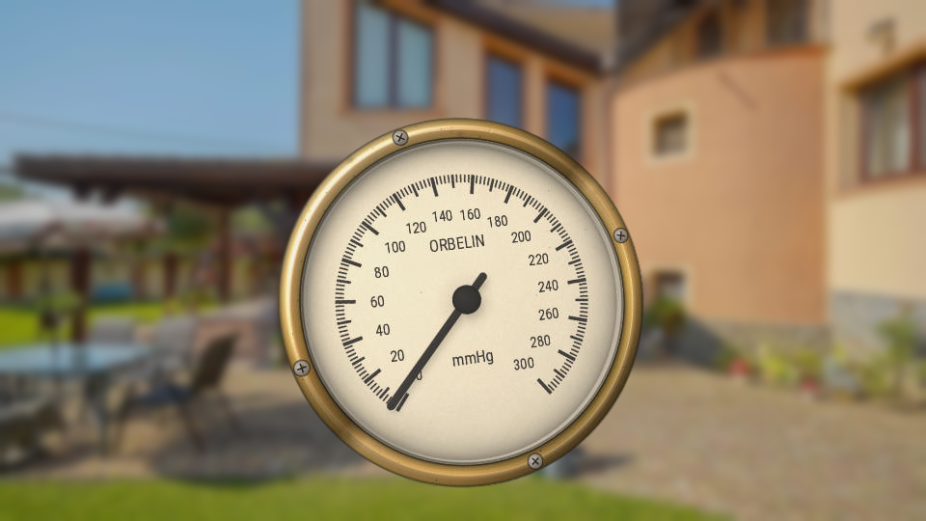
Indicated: 4,mmHg
